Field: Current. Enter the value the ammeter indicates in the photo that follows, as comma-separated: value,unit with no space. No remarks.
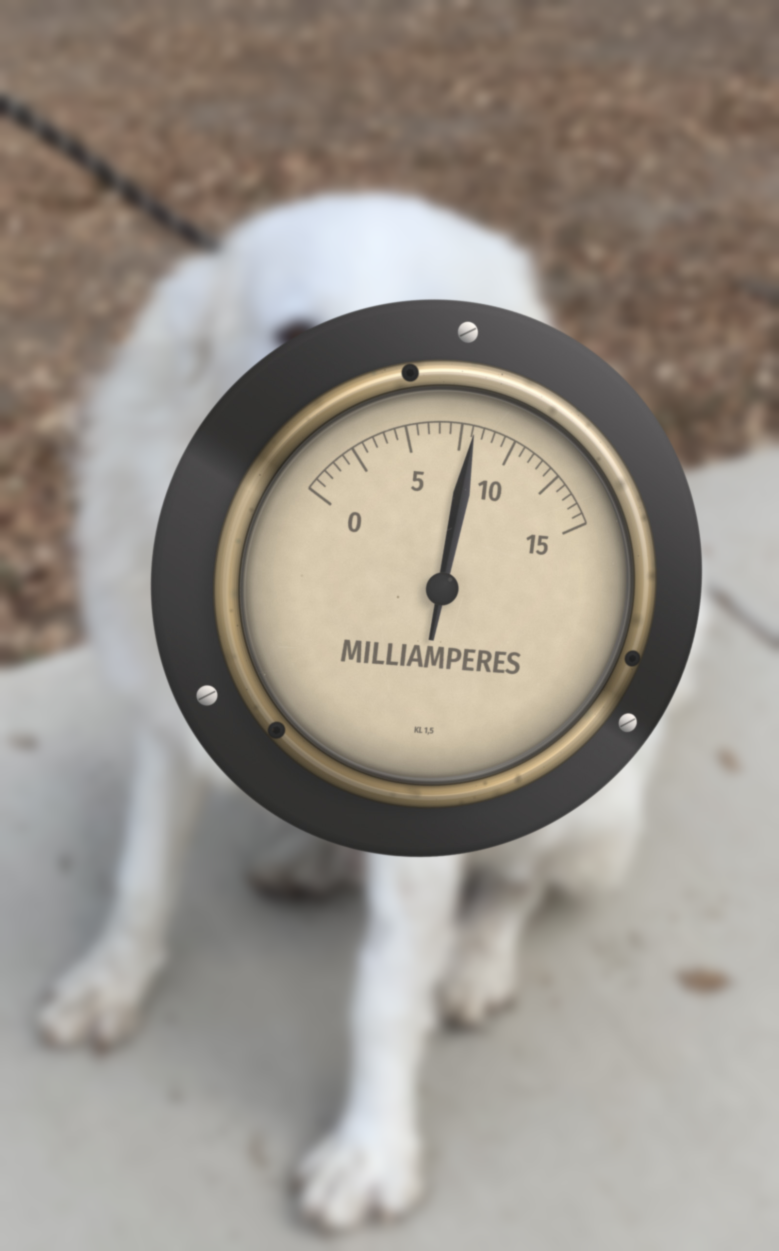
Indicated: 8,mA
